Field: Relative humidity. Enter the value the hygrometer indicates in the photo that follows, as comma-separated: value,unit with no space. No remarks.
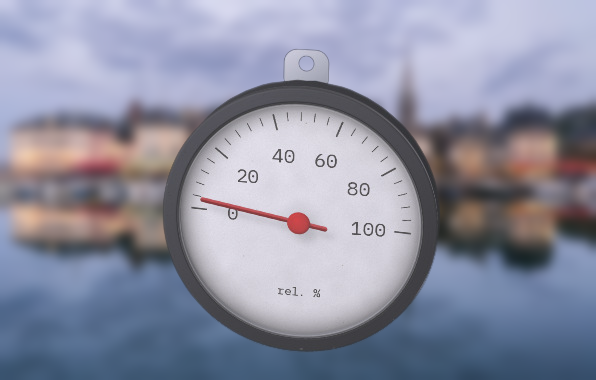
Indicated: 4,%
